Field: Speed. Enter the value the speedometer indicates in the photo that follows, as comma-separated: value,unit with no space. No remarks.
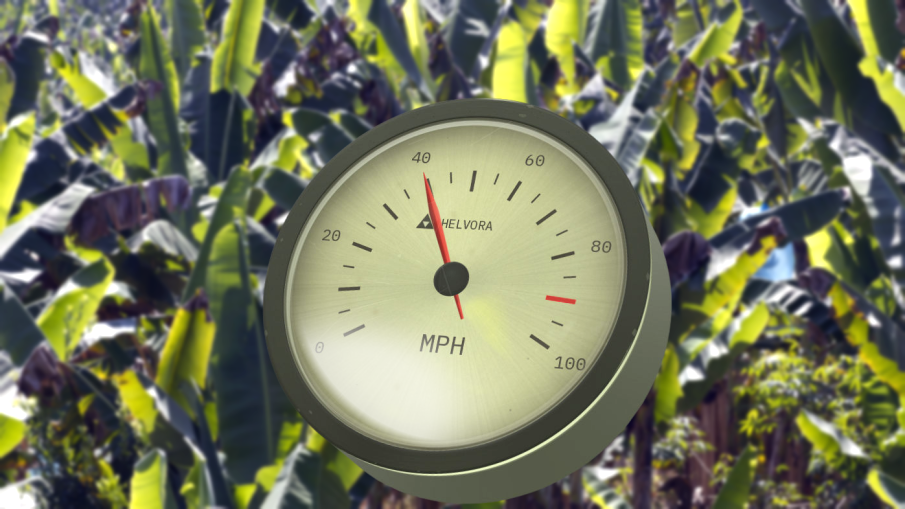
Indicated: 40,mph
